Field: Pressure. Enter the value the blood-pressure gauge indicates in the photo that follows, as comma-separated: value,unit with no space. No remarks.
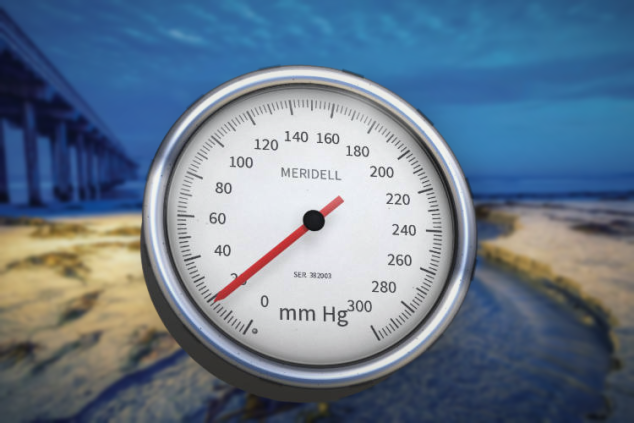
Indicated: 18,mmHg
